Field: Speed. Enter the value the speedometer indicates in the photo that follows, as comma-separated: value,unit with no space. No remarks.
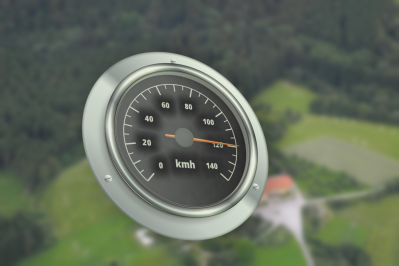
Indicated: 120,km/h
